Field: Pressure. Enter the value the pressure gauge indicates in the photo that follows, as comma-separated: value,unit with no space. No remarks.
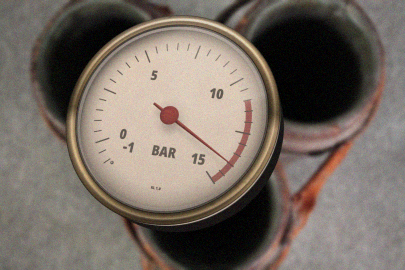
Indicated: 14,bar
